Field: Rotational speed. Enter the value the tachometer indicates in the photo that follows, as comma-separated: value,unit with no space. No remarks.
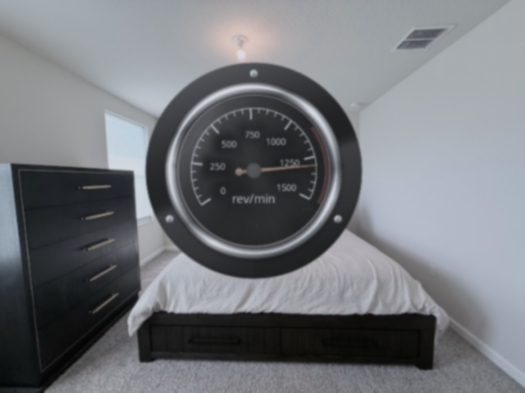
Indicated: 1300,rpm
